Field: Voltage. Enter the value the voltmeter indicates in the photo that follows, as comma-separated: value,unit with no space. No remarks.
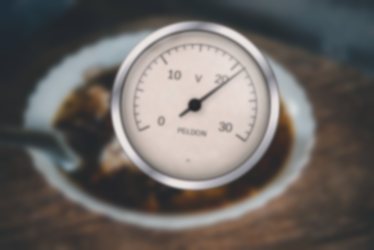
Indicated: 21,V
